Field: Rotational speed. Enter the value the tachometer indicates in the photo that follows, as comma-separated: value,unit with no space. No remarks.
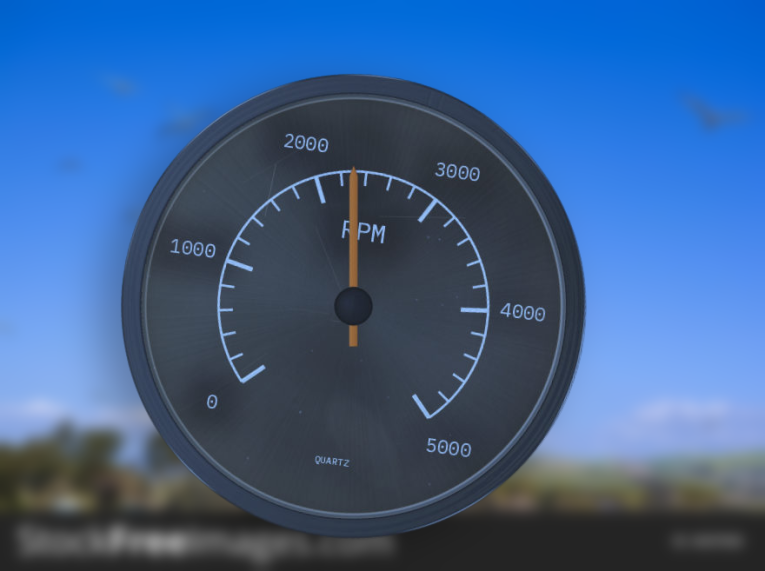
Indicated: 2300,rpm
